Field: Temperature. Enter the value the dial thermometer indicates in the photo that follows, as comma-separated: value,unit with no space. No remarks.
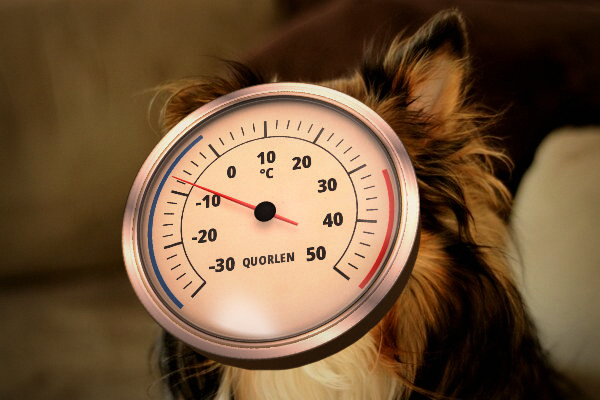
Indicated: -8,°C
